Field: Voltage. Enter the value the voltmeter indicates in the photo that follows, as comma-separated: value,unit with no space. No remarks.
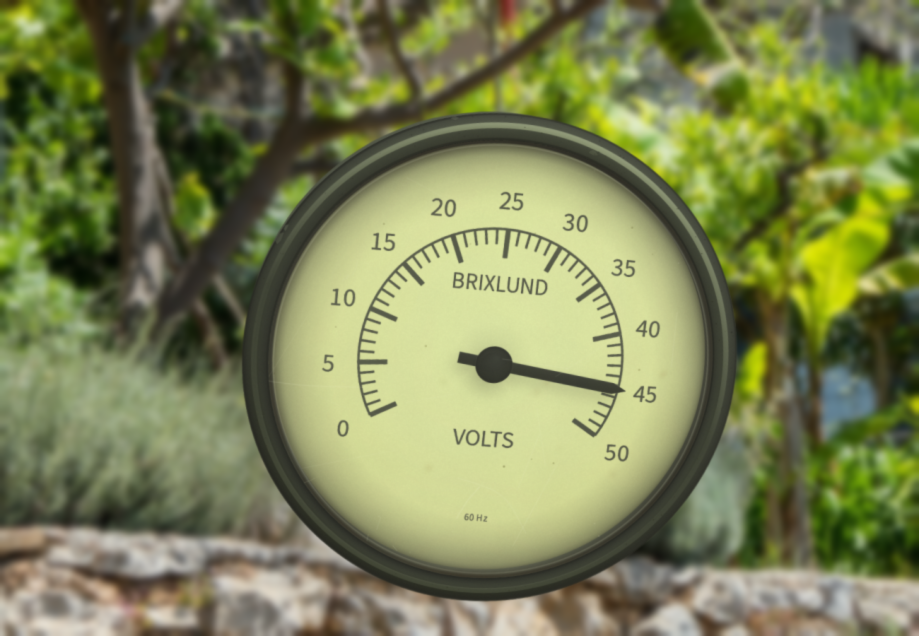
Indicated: 45,V
